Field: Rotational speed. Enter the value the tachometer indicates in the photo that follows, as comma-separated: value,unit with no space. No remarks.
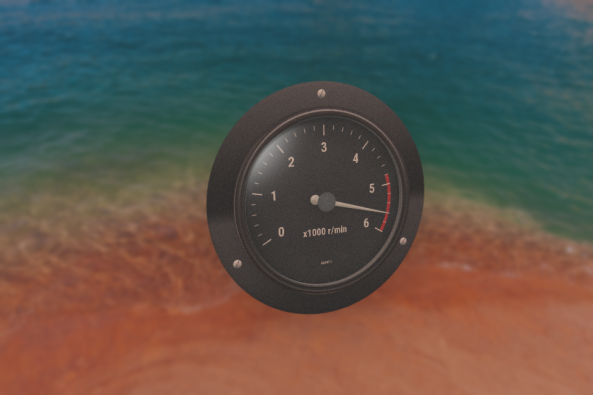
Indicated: 5600,rpm
